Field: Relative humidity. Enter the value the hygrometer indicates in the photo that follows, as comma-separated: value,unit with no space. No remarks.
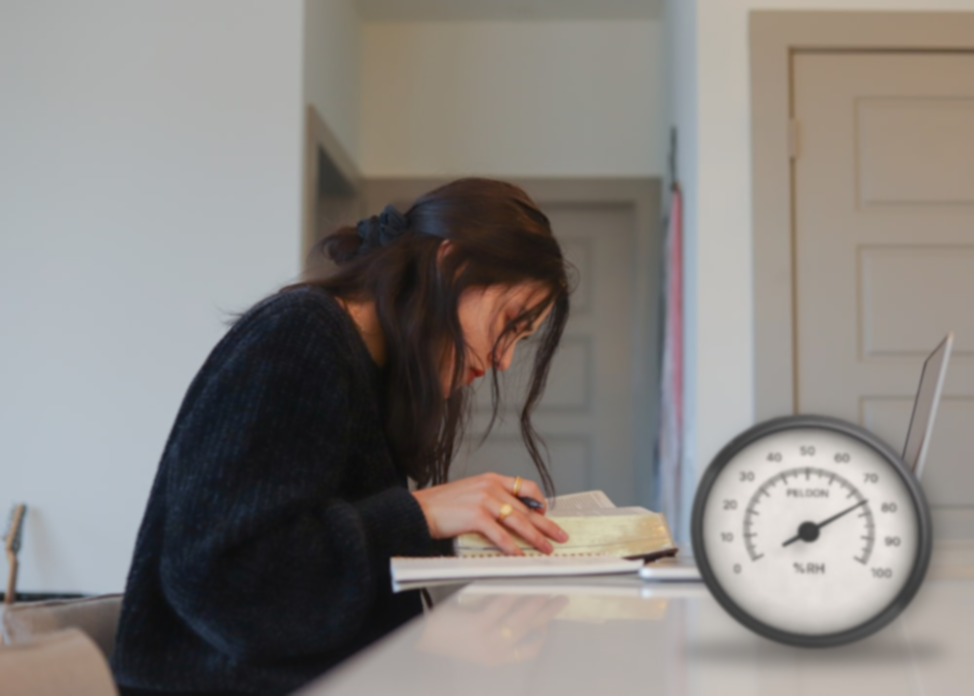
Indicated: 75,%
